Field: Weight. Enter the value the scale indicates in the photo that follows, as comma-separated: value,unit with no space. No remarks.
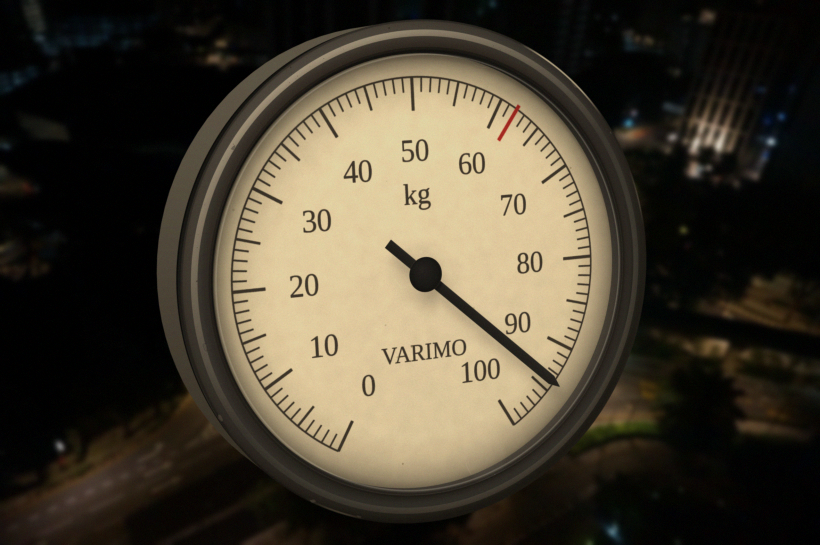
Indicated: 94,kg
